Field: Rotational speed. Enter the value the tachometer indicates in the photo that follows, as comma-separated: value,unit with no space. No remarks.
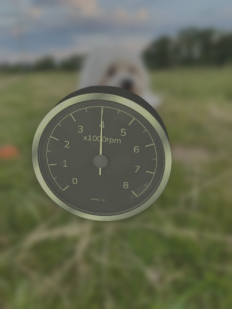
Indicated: 4000,rpm
